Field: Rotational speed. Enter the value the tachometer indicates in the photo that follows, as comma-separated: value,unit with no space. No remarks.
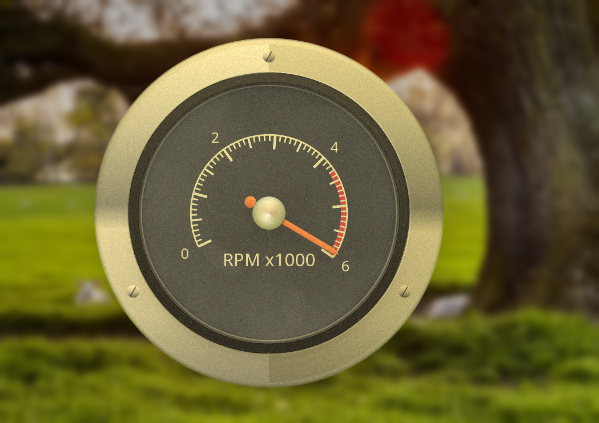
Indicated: 5900,rpm
